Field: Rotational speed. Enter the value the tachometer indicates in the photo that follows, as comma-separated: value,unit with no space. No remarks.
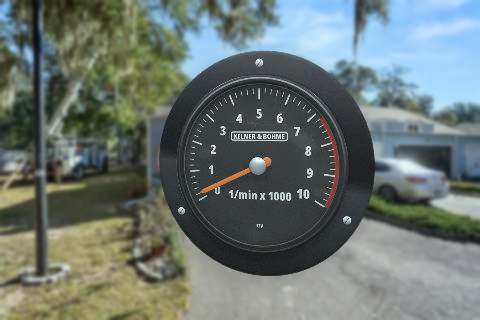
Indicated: 200,rpm
